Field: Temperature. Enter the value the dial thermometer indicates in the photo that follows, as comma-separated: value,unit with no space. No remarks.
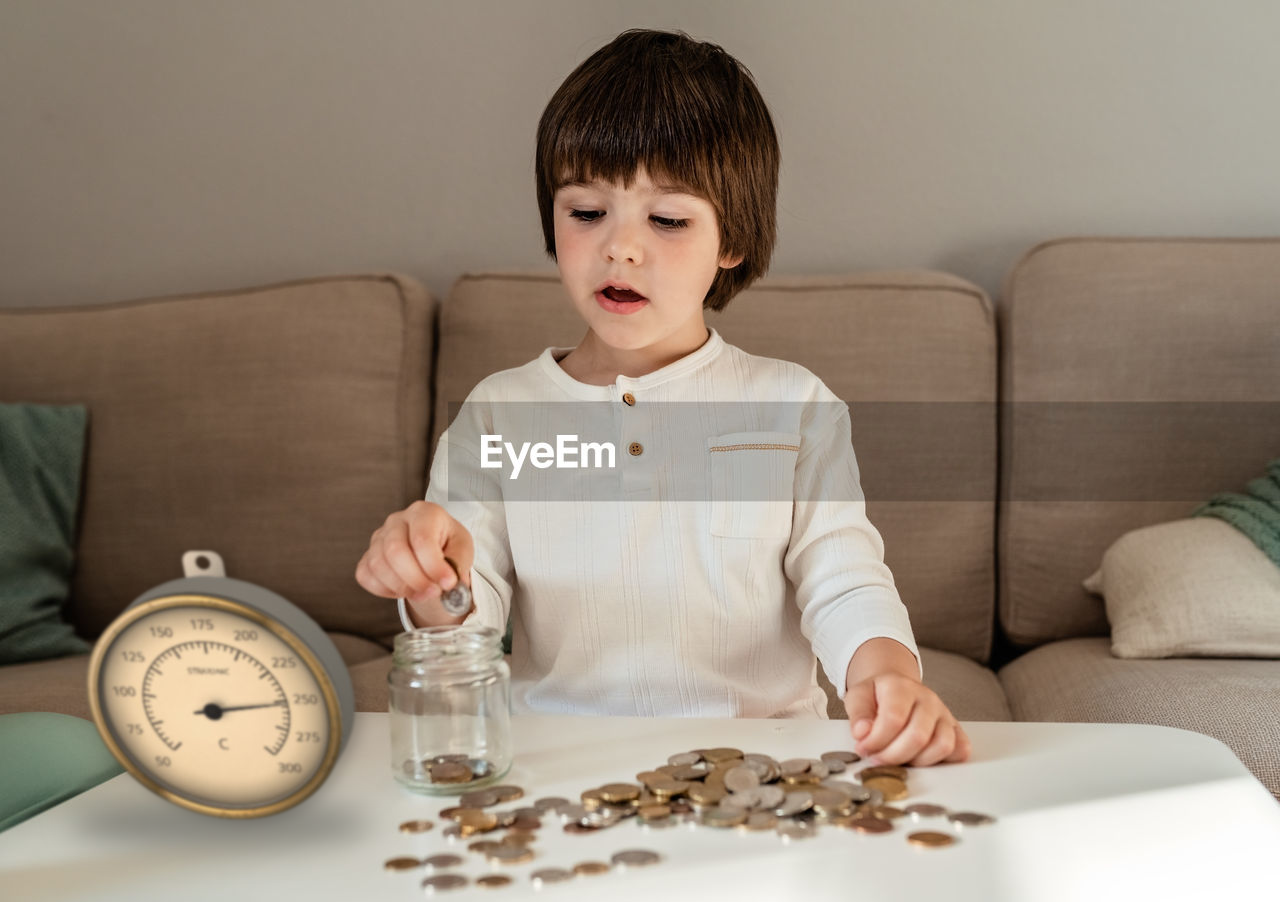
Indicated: 250,°C
